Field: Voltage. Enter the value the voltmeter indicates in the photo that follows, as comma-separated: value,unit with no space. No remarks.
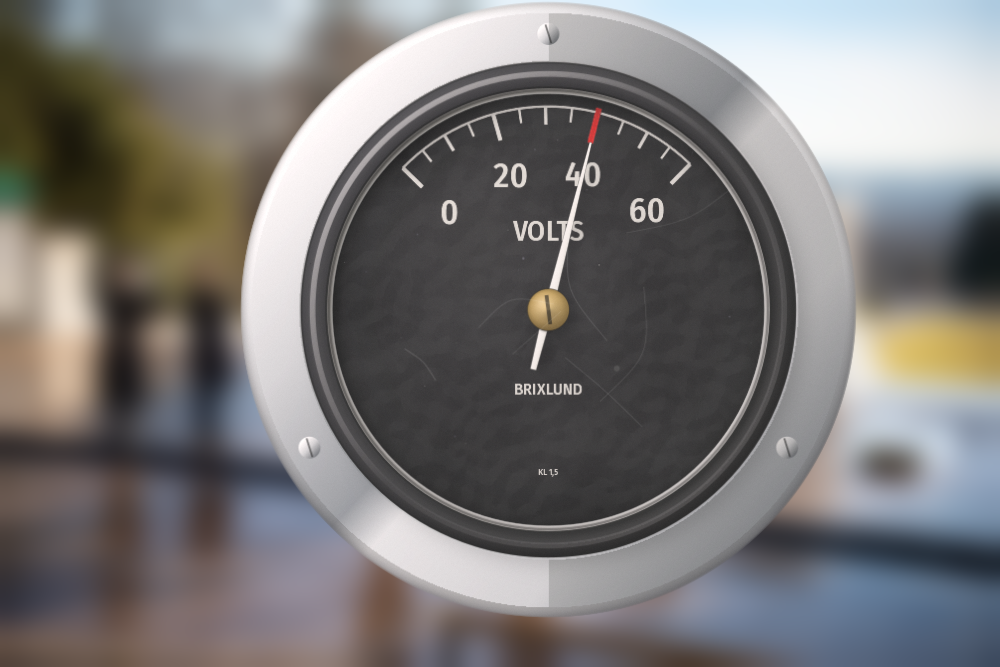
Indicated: 40,V
